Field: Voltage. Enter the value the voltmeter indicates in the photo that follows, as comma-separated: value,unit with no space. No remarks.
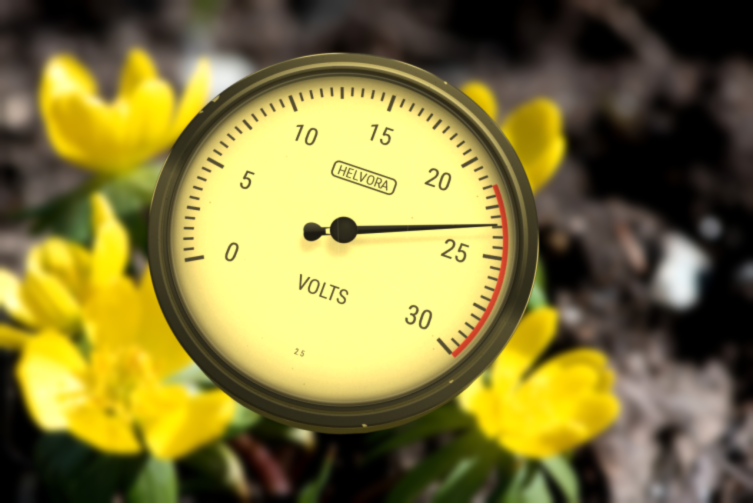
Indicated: 23.5,V
